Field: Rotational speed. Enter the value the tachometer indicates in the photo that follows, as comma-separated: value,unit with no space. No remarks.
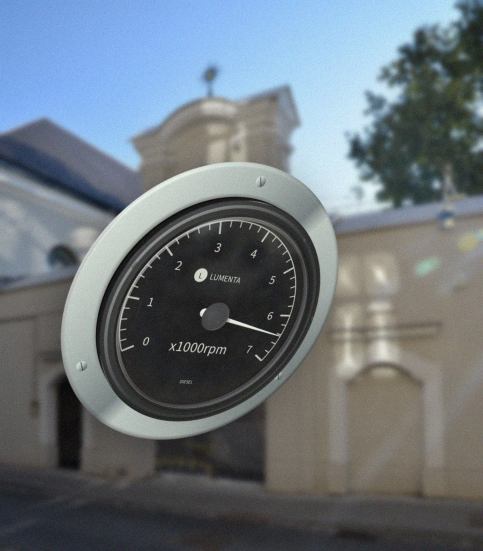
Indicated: 6400,rpm
